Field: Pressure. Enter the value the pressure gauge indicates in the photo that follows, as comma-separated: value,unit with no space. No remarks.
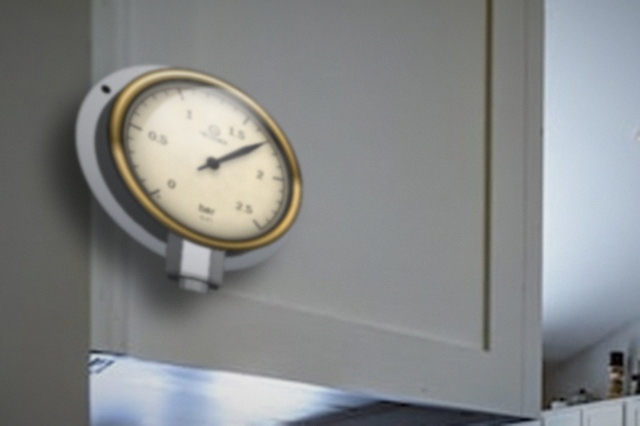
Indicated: 1.7,bar
